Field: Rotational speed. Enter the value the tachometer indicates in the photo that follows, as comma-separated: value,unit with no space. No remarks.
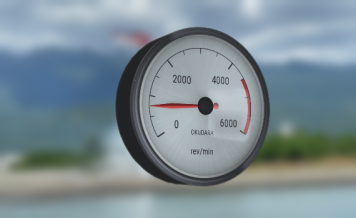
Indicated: 750,rpm
